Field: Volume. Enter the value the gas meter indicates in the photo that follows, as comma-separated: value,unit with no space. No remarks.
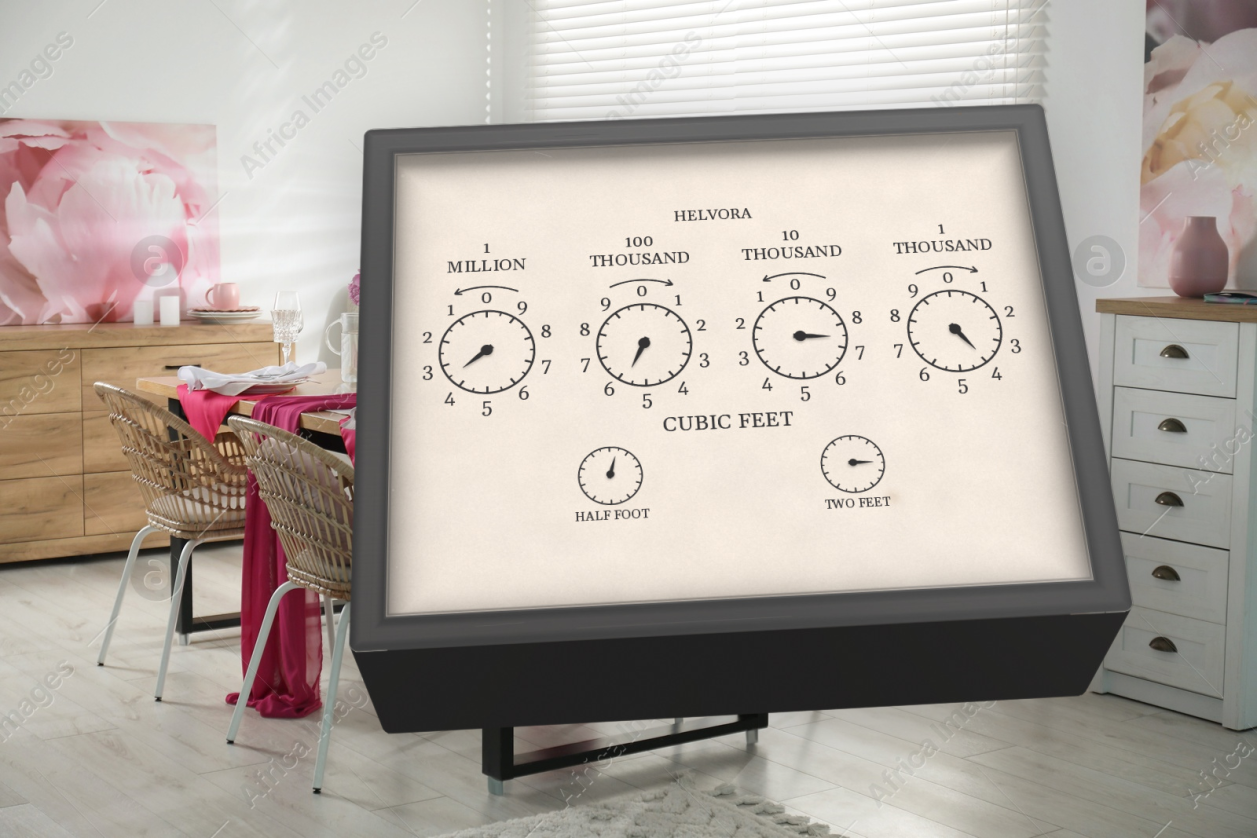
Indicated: 357400,ft³
